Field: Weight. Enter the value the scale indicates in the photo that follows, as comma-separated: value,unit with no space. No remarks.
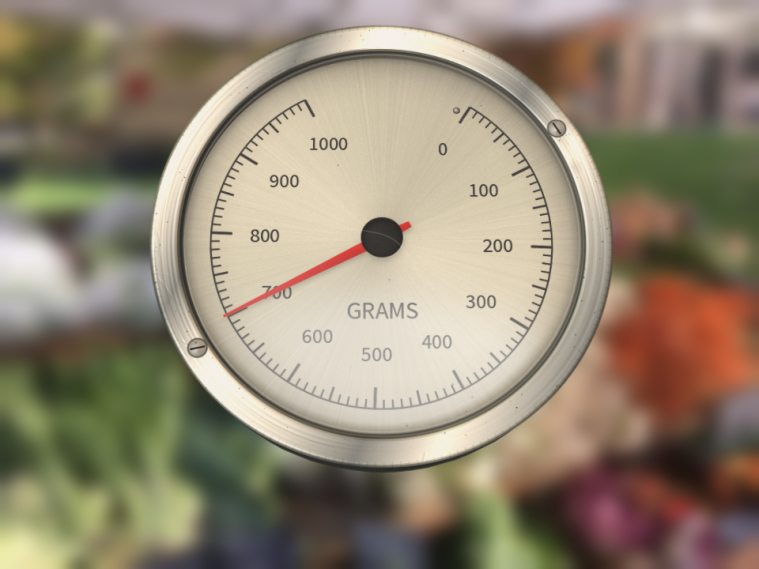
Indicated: 700,g
